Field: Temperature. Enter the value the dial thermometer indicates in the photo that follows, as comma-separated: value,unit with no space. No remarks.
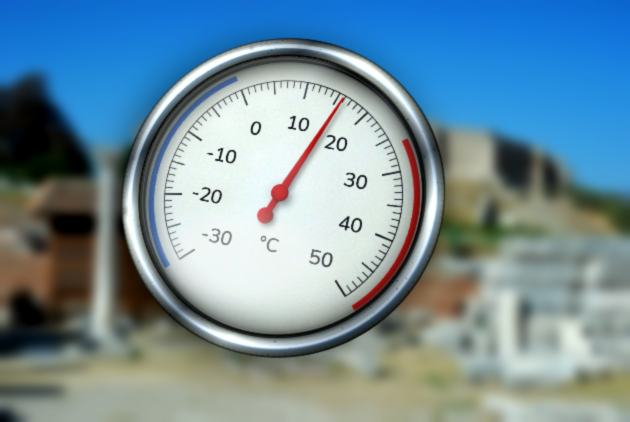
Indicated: 16,°C
